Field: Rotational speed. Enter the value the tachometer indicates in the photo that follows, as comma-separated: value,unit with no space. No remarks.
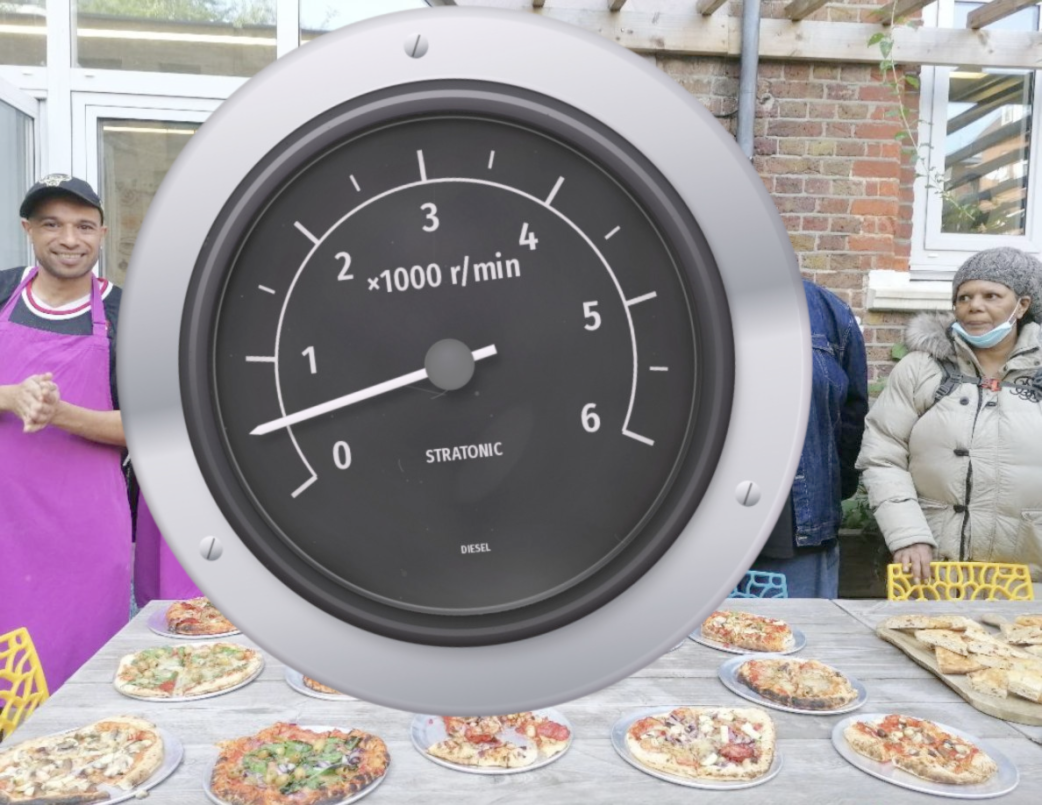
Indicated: 500,rpm
